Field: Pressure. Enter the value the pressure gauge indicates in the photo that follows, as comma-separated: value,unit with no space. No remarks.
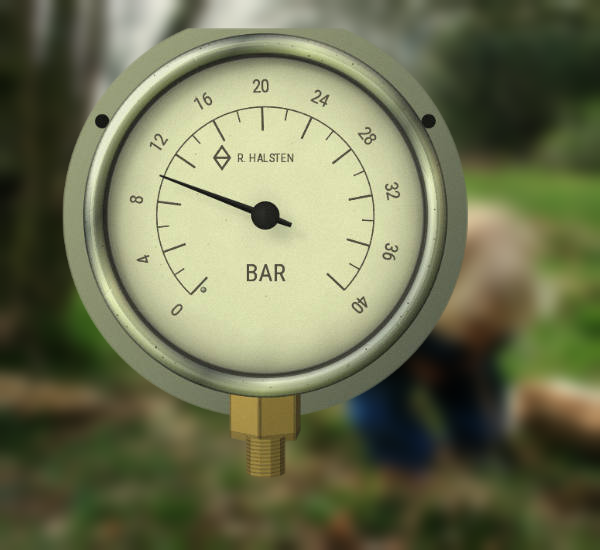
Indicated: 10,bar
